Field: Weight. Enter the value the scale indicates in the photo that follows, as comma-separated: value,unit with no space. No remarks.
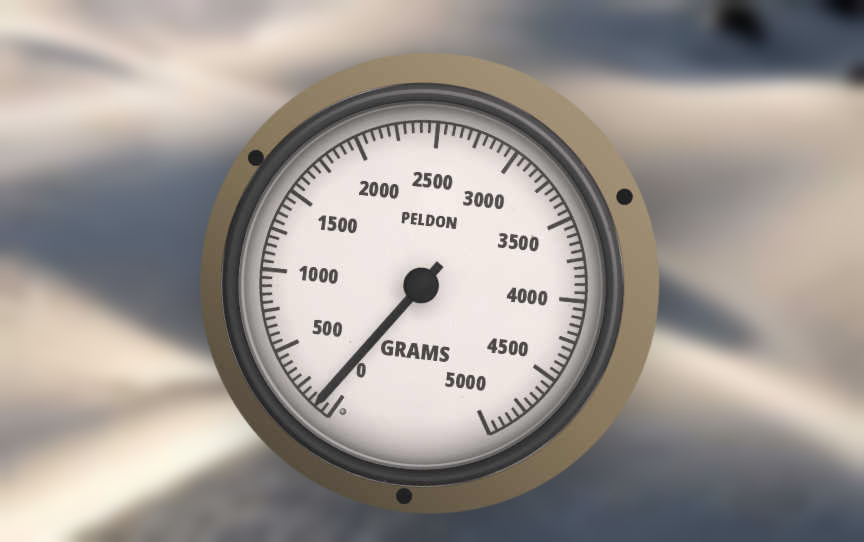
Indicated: 100,g
